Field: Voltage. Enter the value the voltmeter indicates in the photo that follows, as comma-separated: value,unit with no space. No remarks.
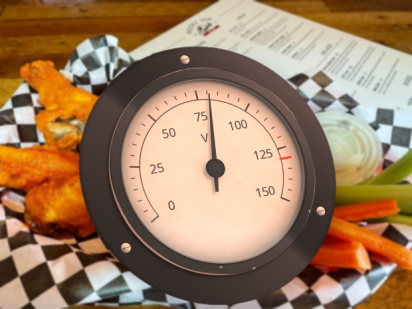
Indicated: 80,V
